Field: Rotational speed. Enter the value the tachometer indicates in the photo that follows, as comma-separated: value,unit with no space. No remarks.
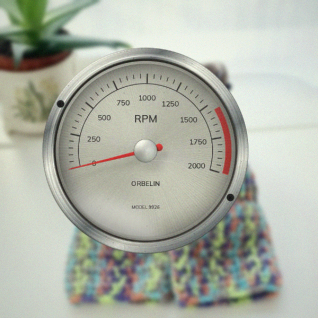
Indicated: 0,rpm
